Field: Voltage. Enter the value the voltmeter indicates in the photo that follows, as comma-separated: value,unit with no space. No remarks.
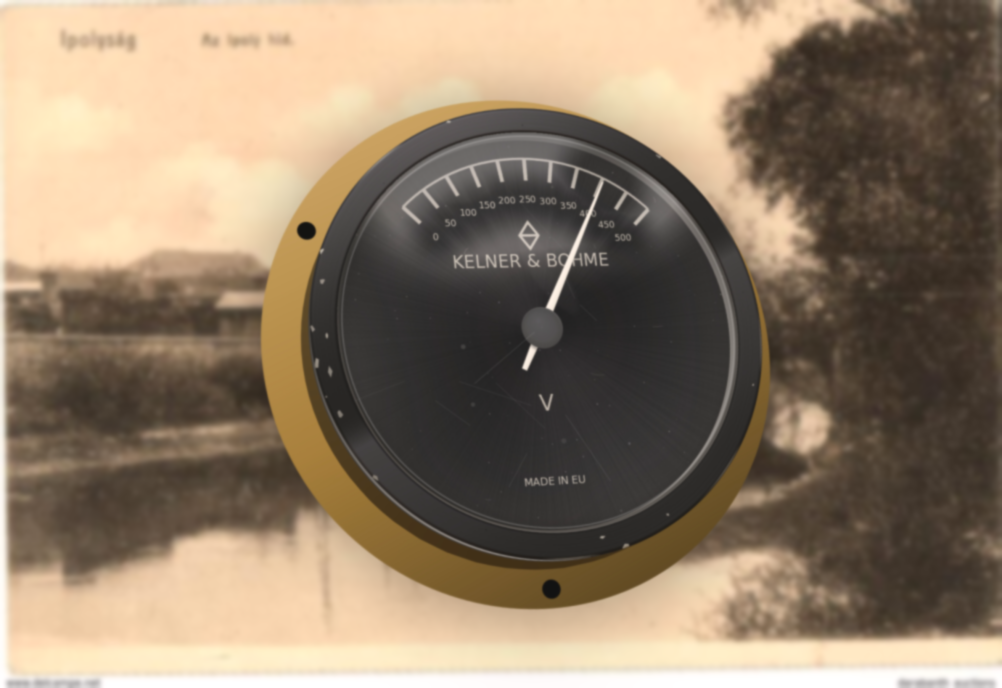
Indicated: 400,V
